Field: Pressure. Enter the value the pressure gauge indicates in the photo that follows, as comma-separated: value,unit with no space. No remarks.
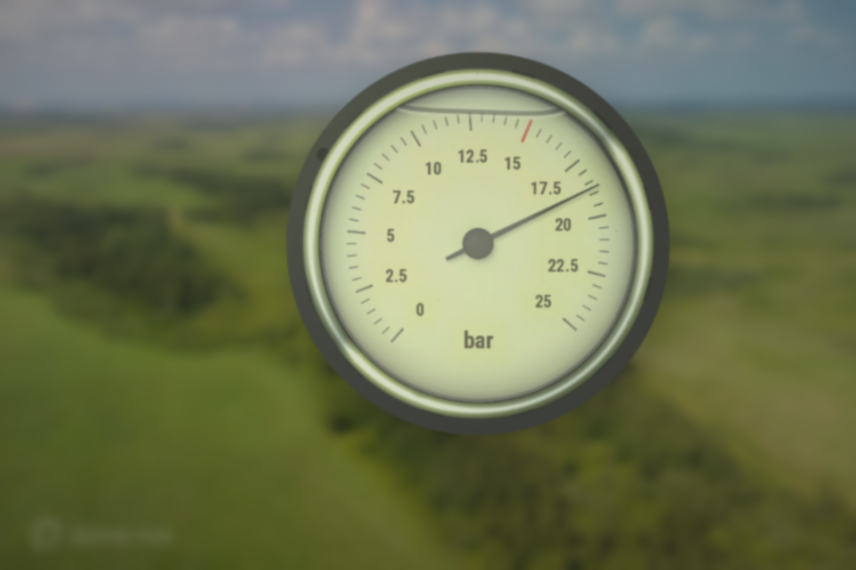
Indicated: 18.75,bar
